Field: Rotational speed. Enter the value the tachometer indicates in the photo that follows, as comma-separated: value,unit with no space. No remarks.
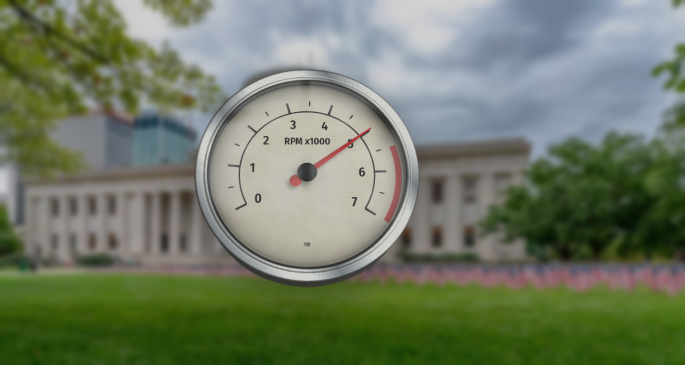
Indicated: 5000,rpm
